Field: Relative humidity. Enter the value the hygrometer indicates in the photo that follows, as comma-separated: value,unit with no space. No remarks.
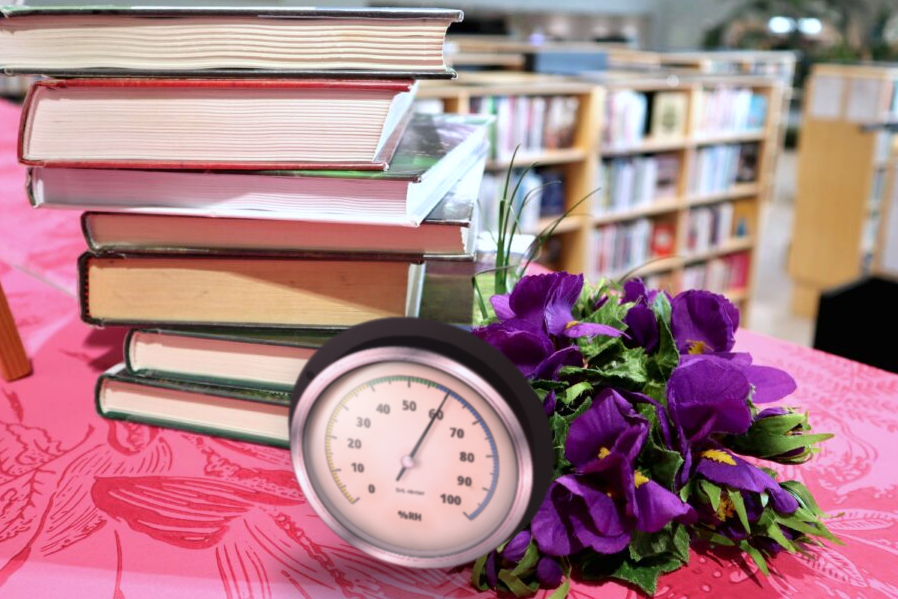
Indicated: 60,%
